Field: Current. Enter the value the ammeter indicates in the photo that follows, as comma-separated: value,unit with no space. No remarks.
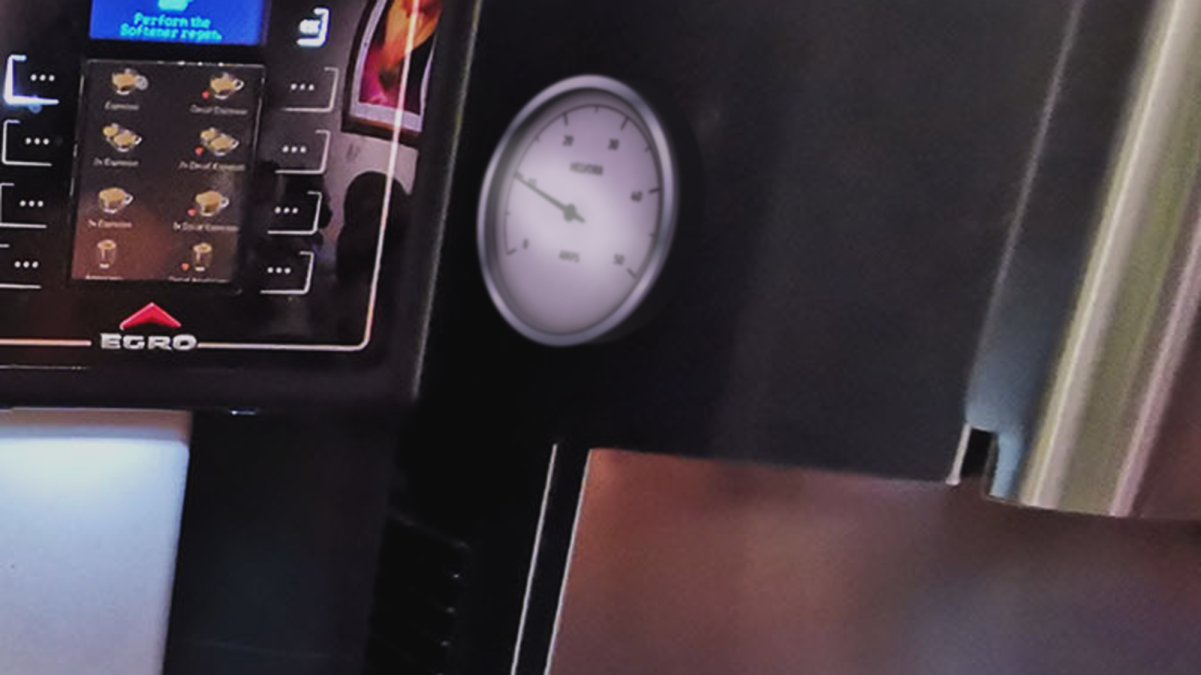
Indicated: 10,A
